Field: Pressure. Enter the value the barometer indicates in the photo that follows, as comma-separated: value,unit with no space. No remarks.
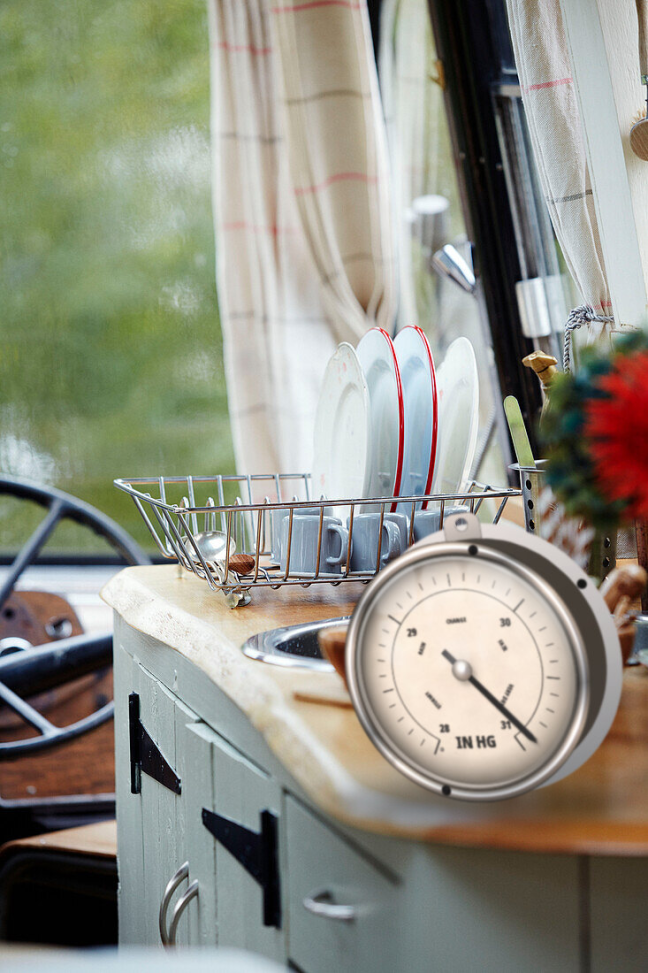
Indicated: 30.9,inHg
